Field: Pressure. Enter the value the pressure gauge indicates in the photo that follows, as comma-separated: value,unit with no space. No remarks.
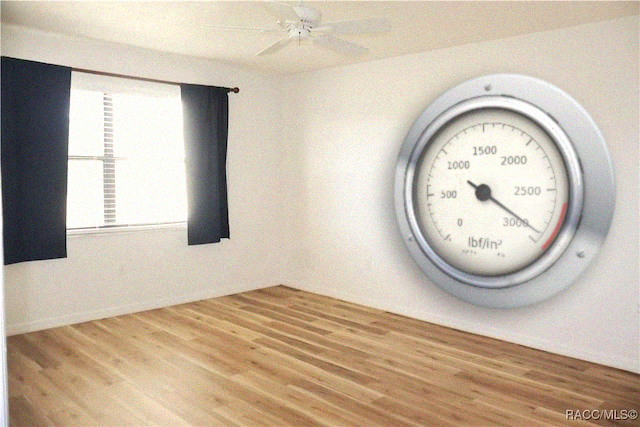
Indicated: 2900,psi
